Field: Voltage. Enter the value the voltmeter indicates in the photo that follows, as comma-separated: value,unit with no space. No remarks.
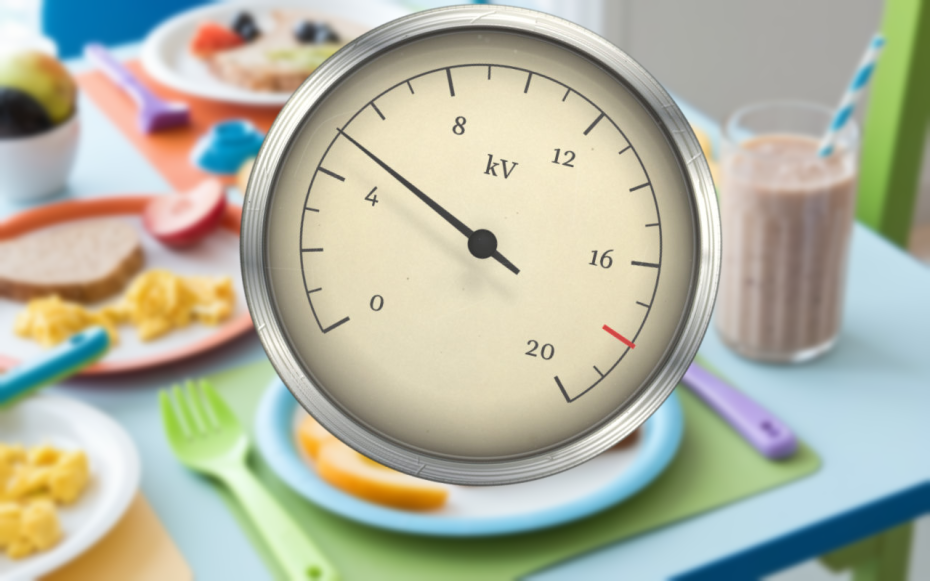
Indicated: 5,kV
